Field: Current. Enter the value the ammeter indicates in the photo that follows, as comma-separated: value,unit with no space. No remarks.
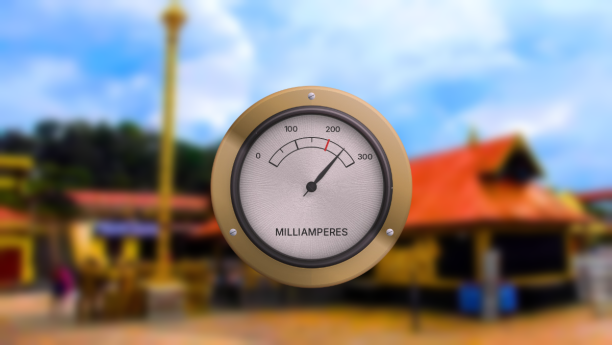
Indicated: 250,mA
